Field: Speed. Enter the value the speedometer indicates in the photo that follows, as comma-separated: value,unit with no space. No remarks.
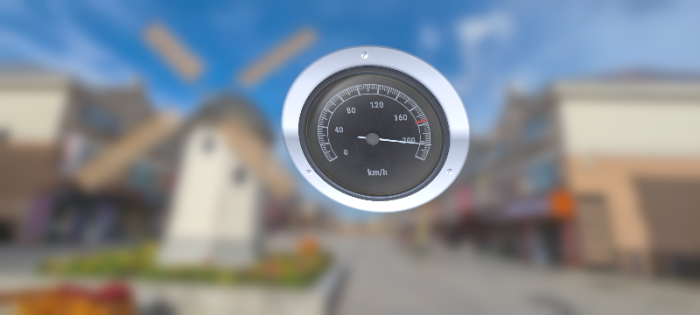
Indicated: 200,km/h
